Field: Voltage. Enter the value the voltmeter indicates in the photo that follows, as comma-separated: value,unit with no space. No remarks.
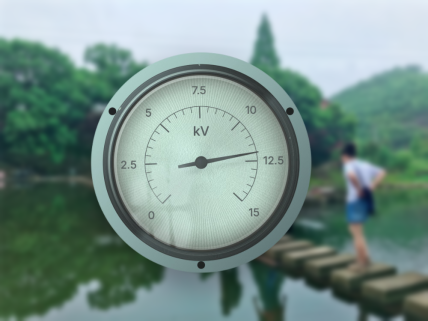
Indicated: 12,kV
